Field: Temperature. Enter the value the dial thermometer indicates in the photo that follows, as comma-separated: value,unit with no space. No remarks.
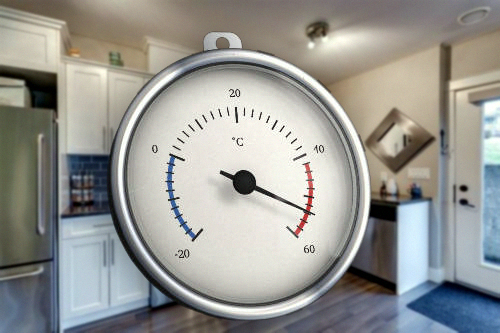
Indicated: 54,°C
